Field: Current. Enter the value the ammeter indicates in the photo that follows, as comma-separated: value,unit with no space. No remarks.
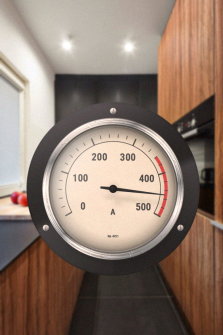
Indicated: 450,A
